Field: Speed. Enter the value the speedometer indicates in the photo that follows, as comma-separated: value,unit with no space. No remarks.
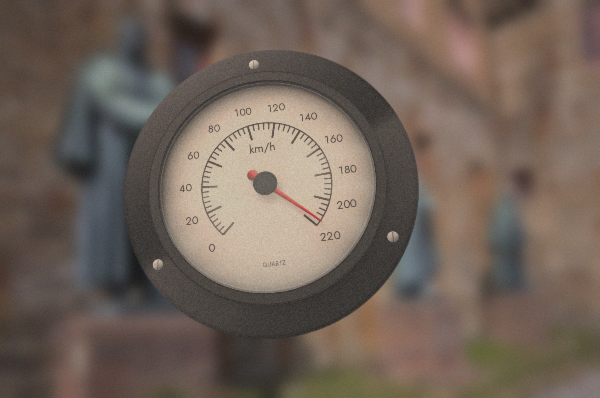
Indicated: 216,km/h
